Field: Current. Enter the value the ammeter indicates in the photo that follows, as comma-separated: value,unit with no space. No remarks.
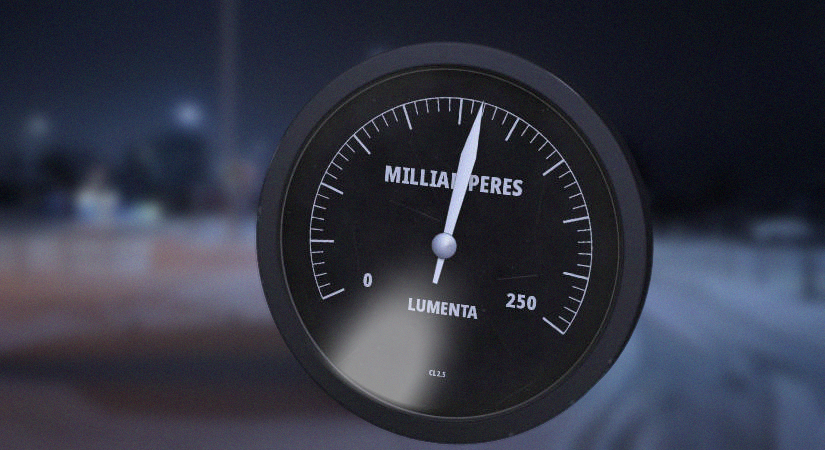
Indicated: 135,mA
